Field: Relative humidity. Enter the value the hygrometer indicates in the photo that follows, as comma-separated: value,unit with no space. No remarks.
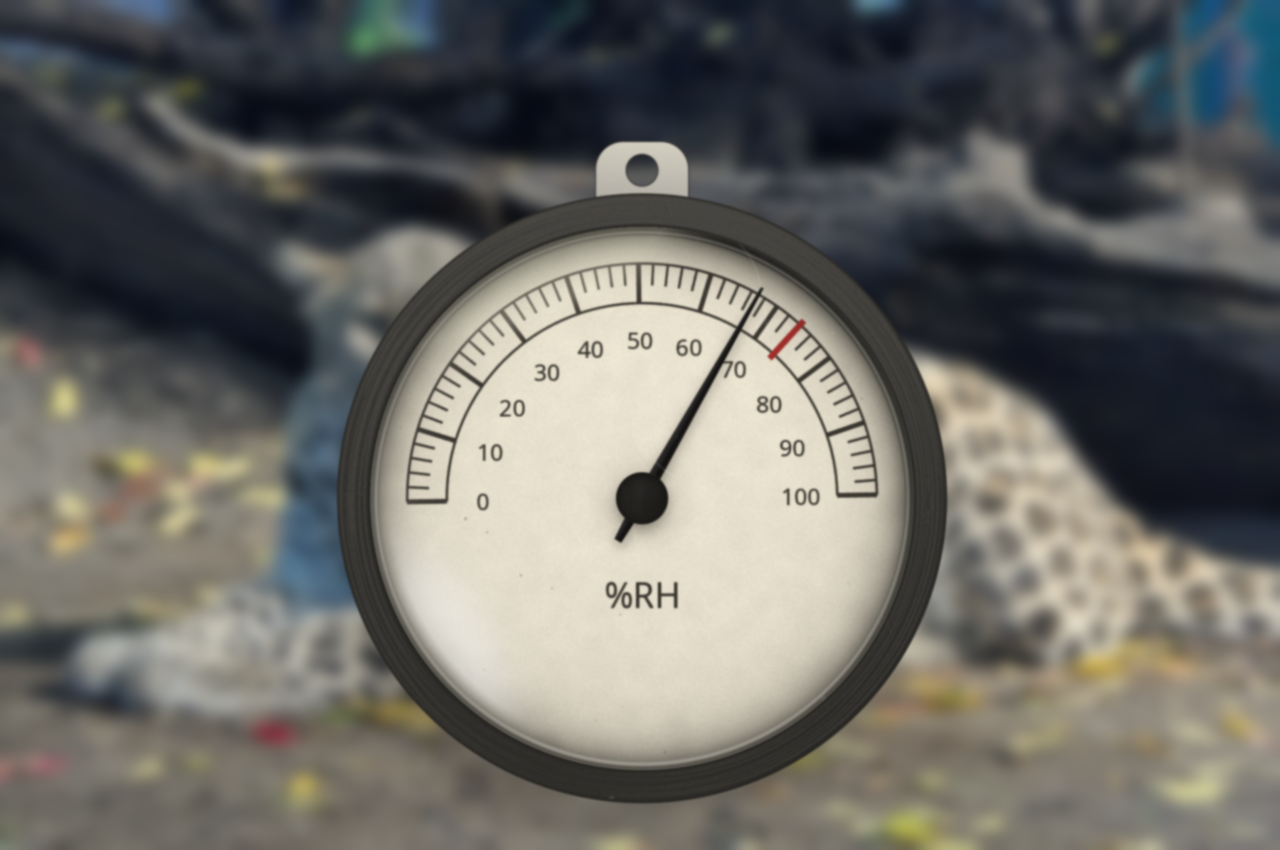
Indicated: 67,%
